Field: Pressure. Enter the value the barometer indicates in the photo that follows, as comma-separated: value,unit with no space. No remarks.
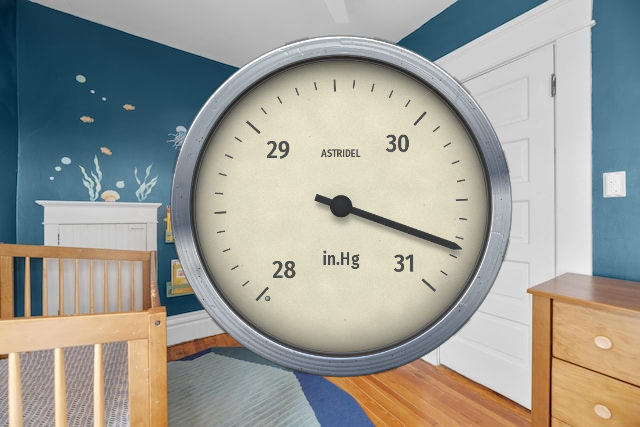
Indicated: 30.75,inHg
